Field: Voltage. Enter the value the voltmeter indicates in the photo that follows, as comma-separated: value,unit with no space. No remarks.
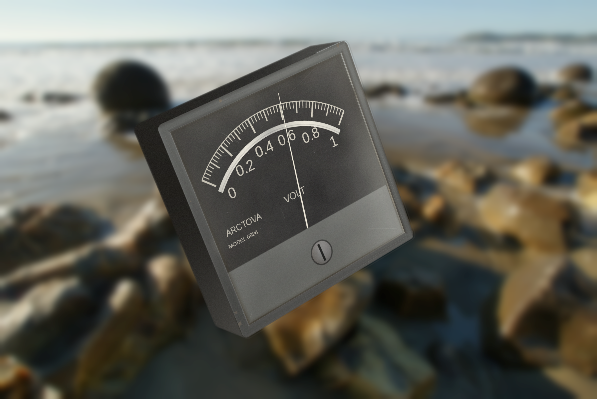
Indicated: 0.6,V
